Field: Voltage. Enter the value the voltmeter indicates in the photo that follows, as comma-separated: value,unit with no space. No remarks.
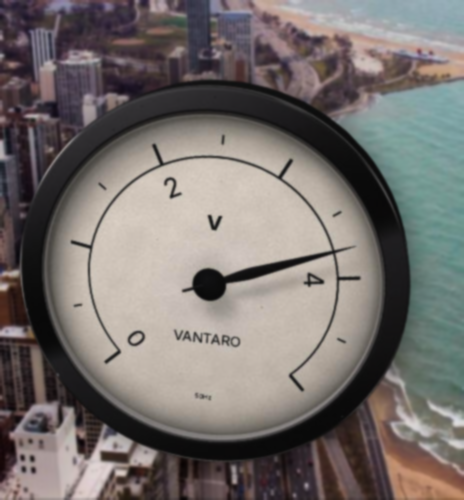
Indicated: 3.75,V
